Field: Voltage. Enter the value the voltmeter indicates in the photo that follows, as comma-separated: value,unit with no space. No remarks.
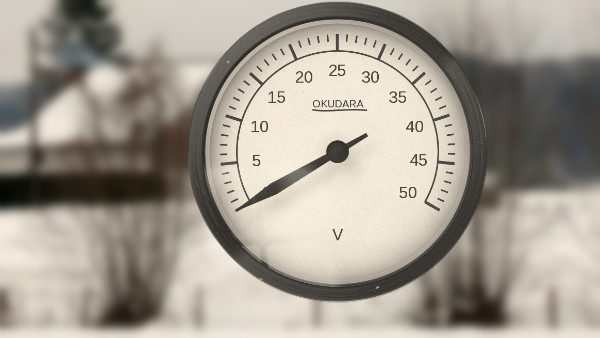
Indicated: 0,V
